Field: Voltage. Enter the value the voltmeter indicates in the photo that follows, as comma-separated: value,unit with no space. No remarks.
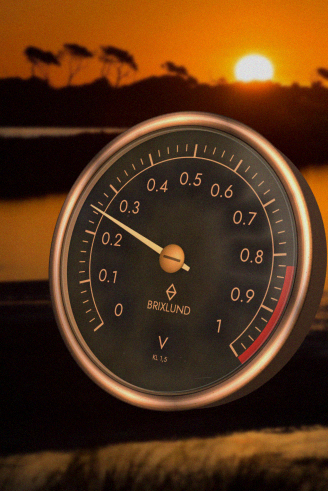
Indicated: 0.25,V
